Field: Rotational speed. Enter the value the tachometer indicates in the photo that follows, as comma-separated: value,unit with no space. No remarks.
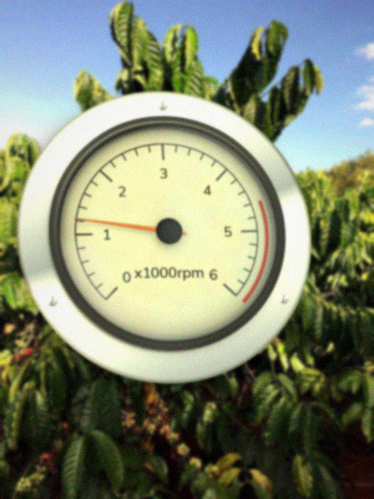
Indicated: 1200,rpm
